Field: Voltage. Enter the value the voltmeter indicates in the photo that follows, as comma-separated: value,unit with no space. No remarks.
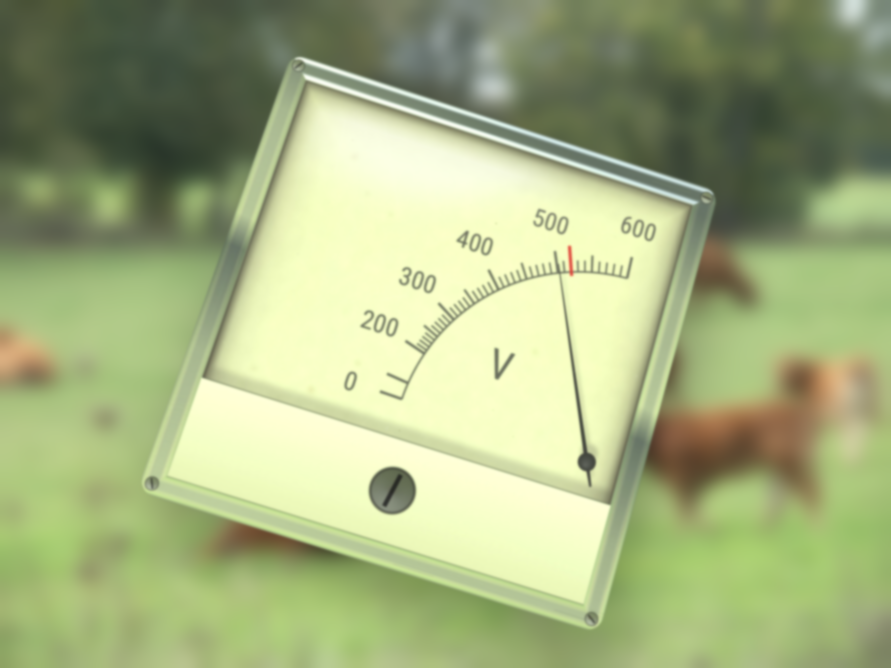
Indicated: 500,V
